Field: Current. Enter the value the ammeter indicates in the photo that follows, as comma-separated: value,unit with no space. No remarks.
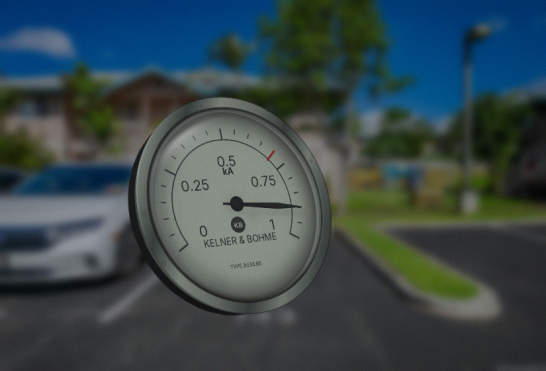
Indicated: 0.9,kA
